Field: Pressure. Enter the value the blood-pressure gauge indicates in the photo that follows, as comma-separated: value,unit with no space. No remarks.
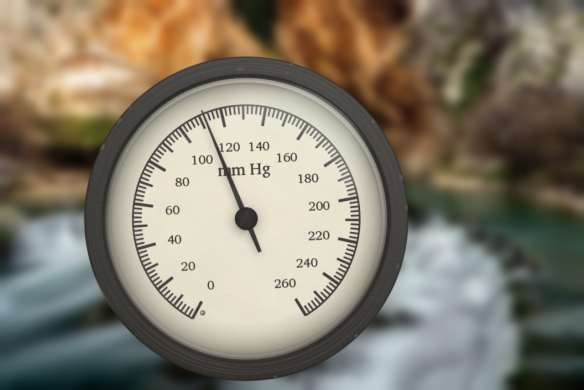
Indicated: 112,mmHg
